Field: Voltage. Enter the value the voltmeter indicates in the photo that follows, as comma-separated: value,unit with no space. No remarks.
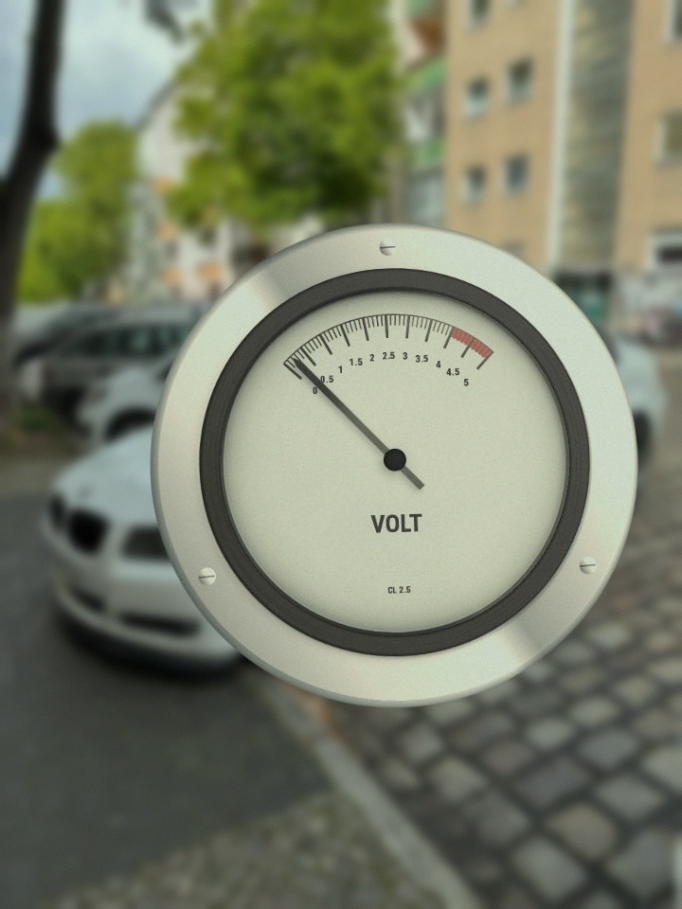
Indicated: 0.2,V
